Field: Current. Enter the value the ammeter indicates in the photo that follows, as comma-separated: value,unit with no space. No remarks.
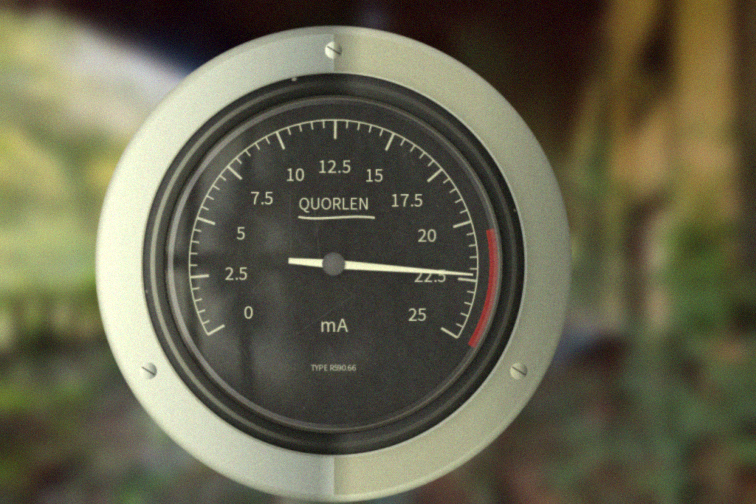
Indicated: 22.25,mA
